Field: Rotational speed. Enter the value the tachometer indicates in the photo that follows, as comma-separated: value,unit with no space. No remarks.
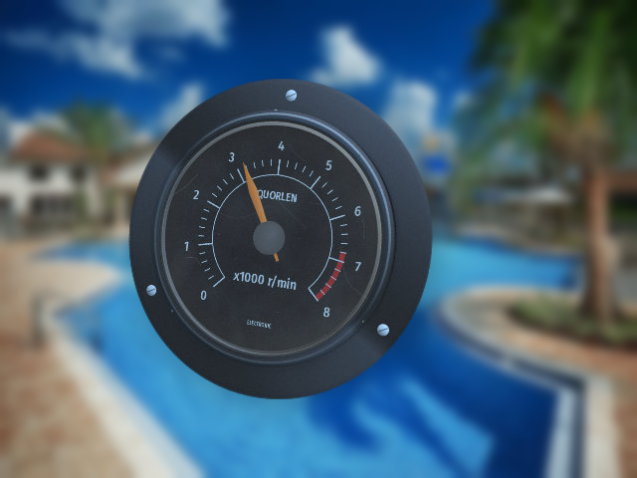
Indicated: 3200,rpm
